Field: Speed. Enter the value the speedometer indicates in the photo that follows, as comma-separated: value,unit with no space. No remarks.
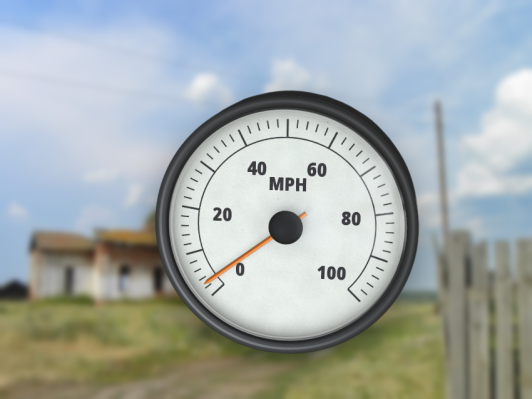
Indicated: 3,mph
